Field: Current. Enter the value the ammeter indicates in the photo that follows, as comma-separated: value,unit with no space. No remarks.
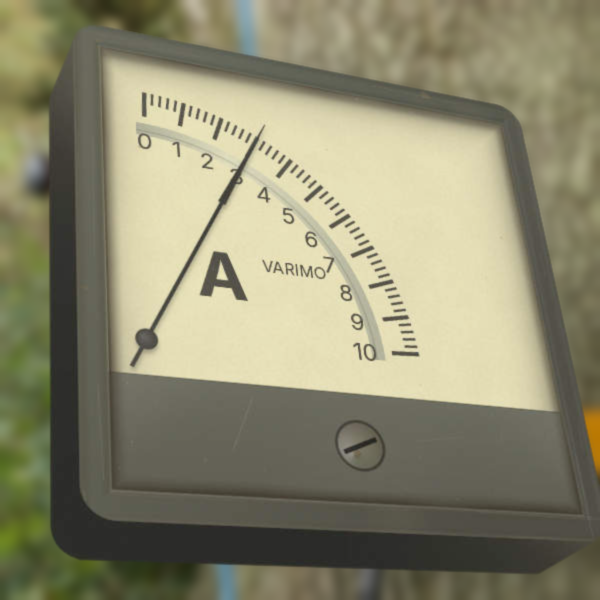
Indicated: 3,A
